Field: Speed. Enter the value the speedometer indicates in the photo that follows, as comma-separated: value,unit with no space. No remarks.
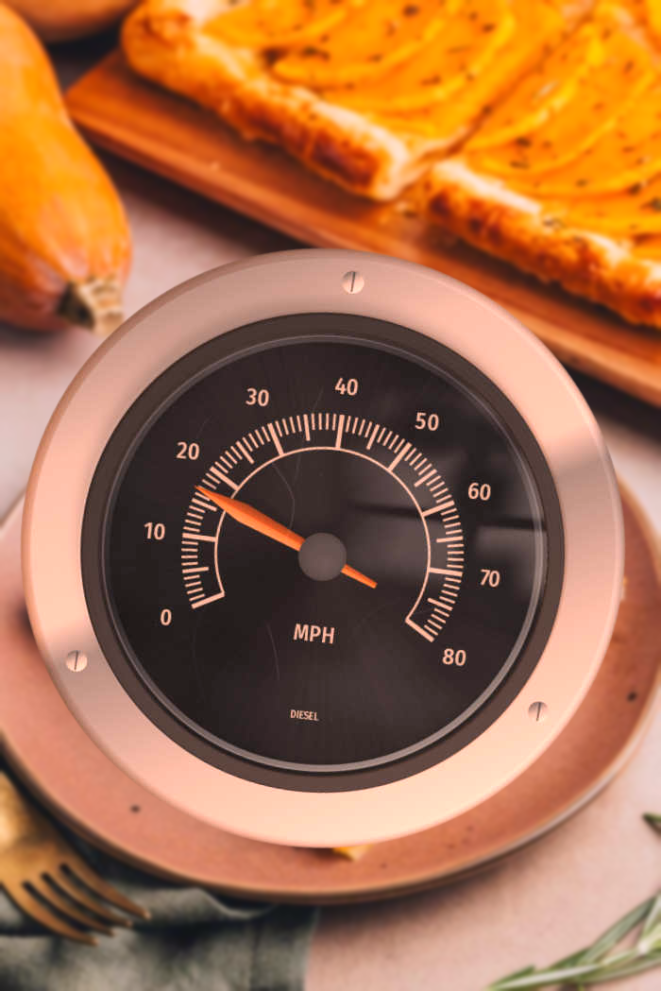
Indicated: 17,mph
